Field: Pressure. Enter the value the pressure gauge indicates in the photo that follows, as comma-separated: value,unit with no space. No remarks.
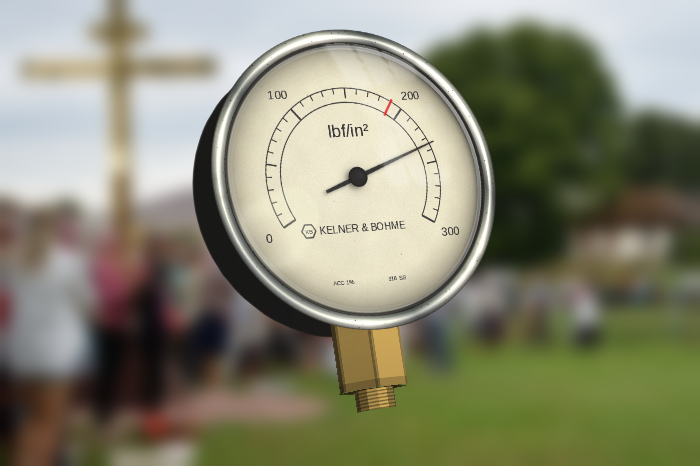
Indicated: 235,psi
